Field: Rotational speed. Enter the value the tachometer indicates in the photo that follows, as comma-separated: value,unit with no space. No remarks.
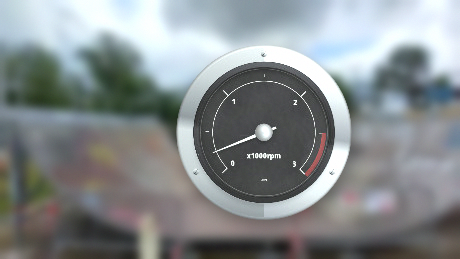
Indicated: 250,rpm
